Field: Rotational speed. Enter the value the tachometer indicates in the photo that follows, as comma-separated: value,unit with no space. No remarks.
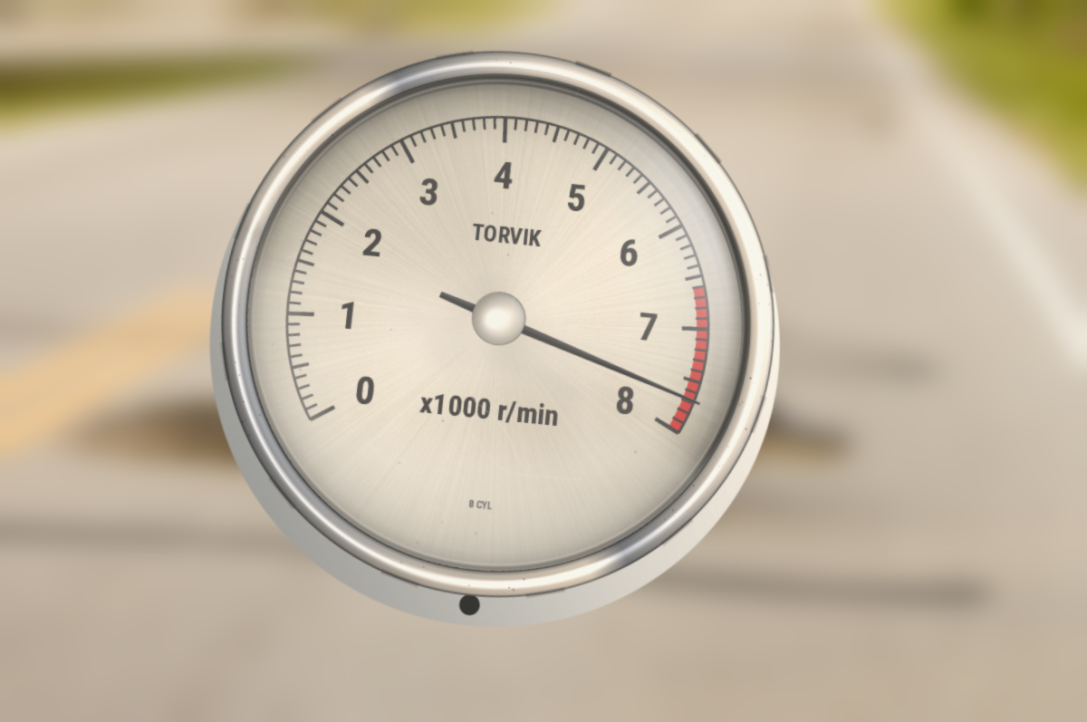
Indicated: 7700,rpm
